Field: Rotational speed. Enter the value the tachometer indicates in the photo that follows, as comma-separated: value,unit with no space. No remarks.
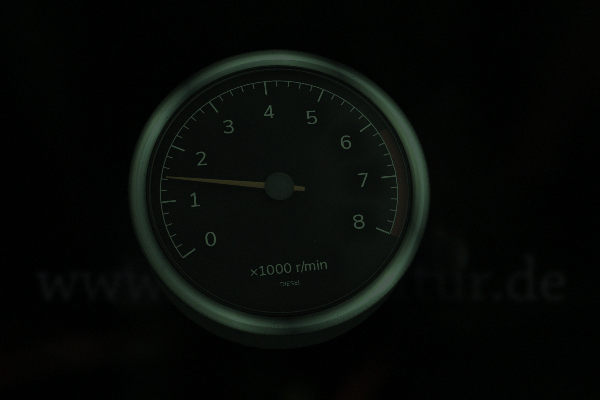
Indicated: 1400,rpm
